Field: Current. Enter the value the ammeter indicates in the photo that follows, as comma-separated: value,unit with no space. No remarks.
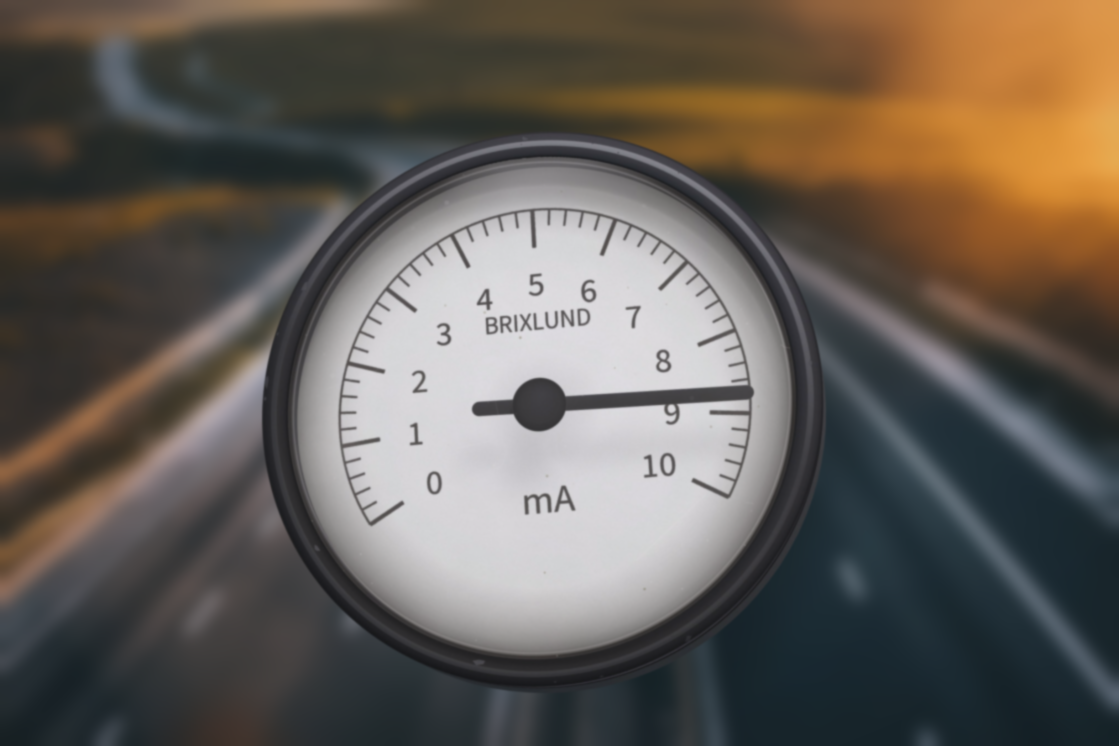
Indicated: 8.8,mA
